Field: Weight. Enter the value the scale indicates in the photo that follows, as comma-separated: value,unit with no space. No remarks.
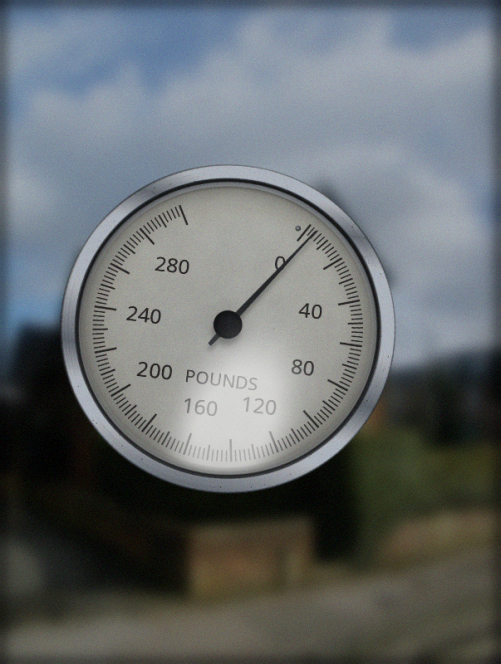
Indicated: 4,lb
